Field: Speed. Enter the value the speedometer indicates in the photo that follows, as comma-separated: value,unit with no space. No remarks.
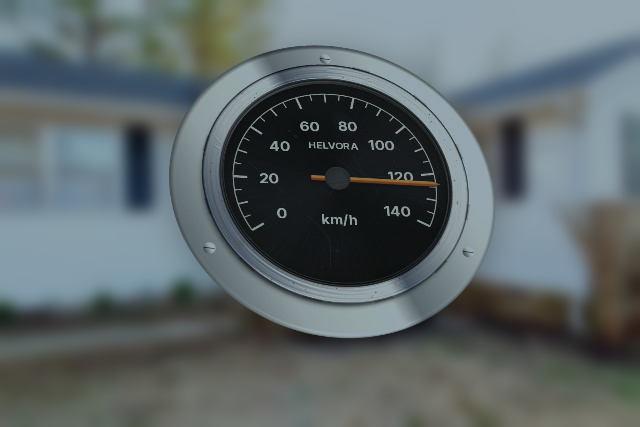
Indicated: 125,km/h
